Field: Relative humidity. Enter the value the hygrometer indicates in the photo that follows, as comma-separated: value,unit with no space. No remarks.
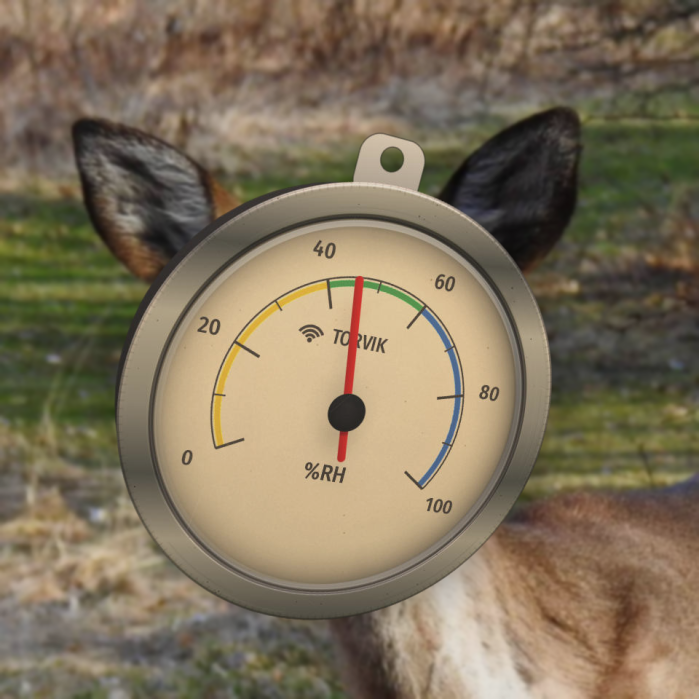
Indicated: 45,%
